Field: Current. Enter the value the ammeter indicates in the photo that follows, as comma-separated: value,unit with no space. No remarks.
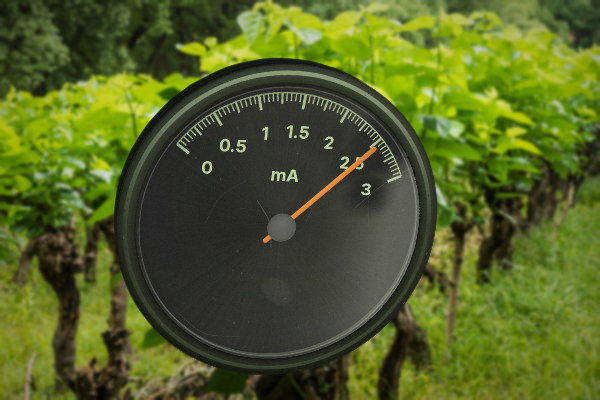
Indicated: 2.5,mA
